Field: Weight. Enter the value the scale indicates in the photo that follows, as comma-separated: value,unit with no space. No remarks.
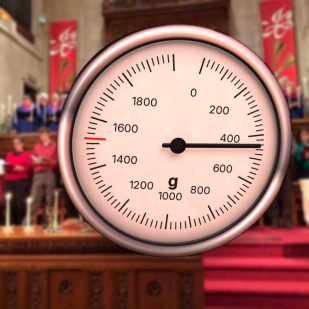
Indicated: 440,g
